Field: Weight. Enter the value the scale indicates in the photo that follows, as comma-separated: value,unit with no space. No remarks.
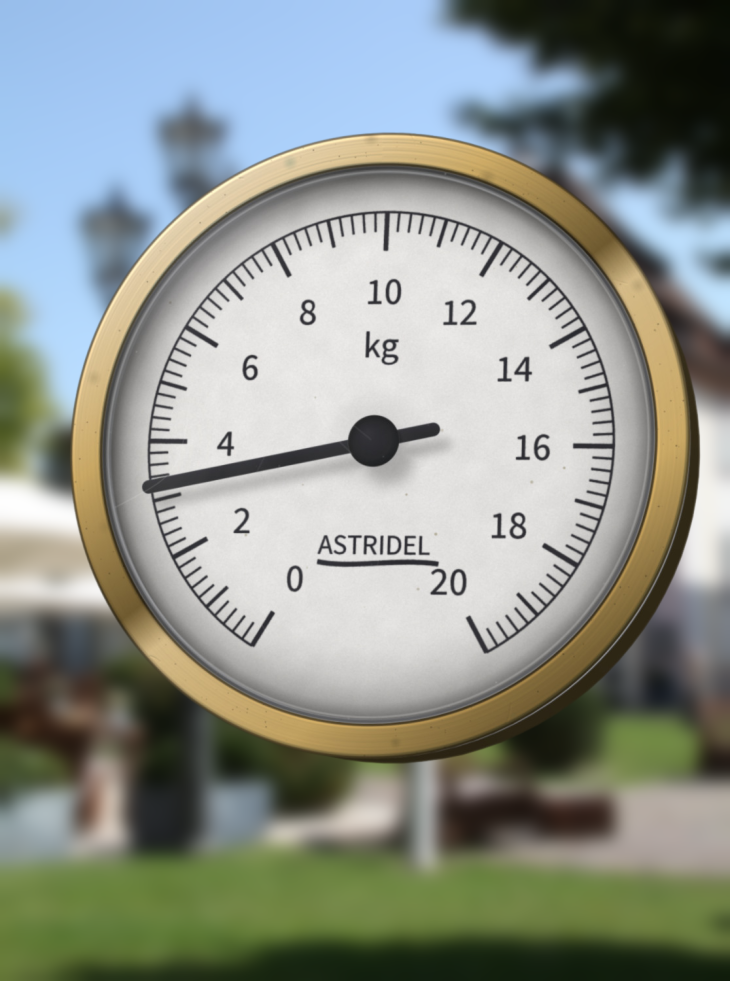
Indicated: 3.2,kg
